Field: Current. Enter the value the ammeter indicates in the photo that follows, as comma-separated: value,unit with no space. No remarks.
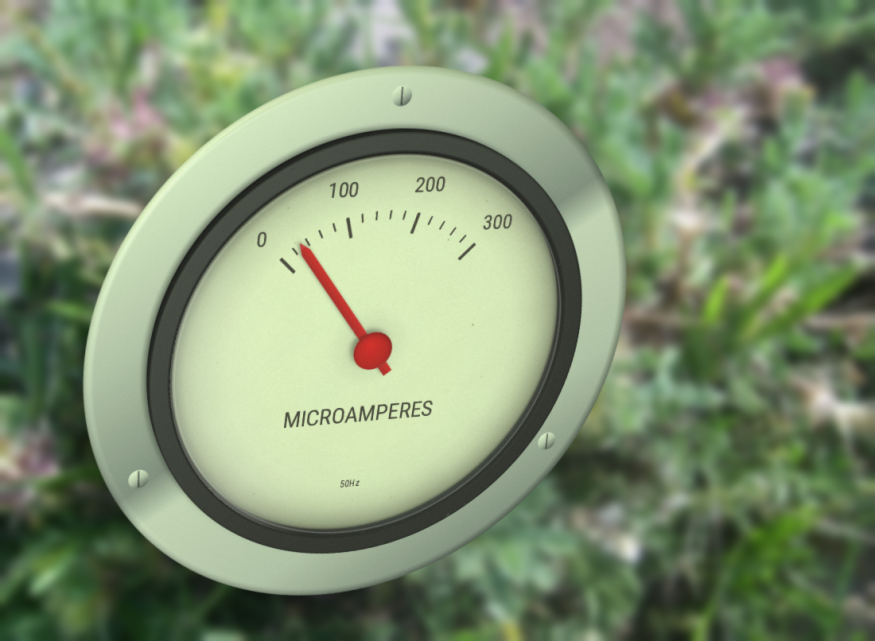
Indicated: 30,µA
